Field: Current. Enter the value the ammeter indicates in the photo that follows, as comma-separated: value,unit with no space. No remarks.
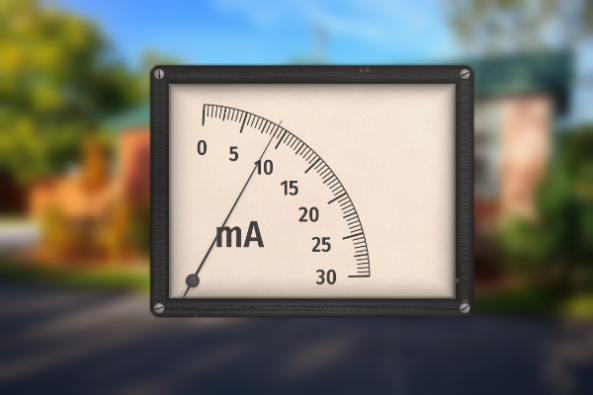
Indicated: 9,mA
